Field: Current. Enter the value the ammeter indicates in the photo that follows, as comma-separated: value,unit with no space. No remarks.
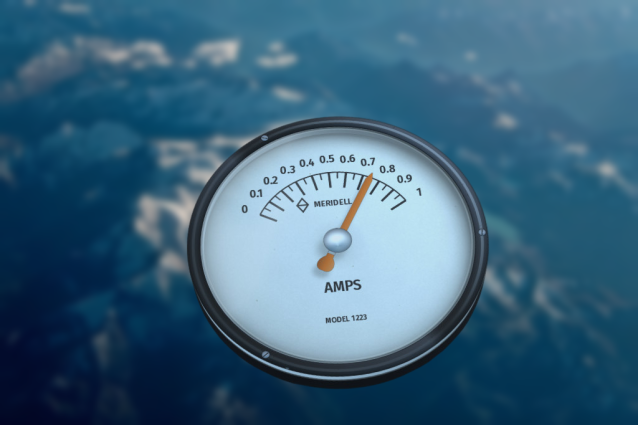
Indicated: 0.75,A
